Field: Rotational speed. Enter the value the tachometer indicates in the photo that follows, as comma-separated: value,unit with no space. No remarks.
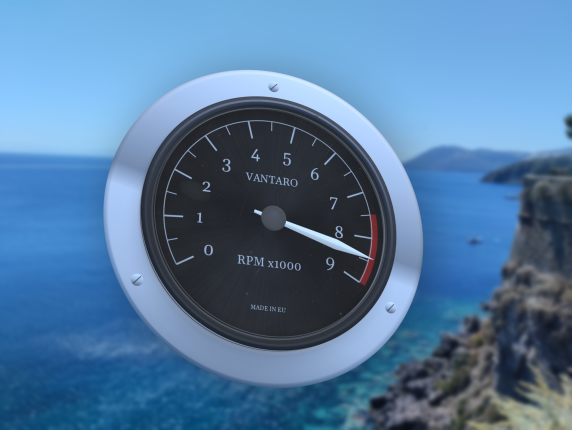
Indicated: 8500,rpm
